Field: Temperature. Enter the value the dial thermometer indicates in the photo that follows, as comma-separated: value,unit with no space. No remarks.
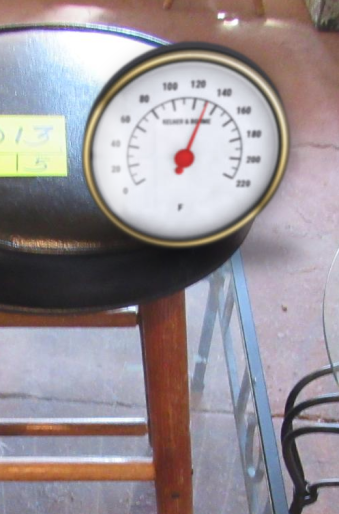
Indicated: 130,°F
